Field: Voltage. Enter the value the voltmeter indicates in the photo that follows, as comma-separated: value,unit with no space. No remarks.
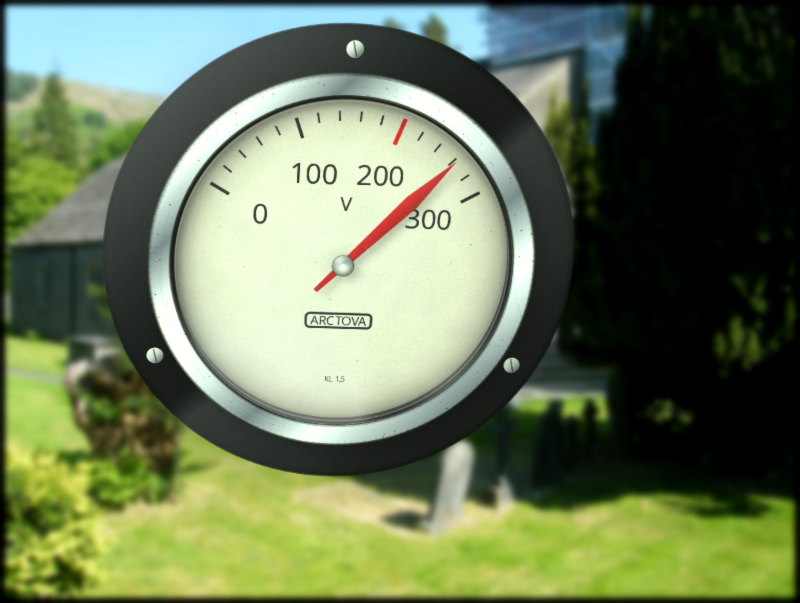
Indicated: 260,V
